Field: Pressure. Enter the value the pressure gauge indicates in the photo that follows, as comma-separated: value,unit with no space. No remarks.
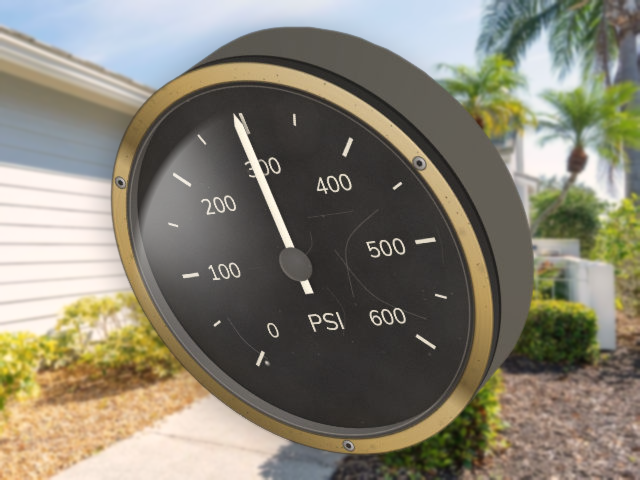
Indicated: 300,psi
